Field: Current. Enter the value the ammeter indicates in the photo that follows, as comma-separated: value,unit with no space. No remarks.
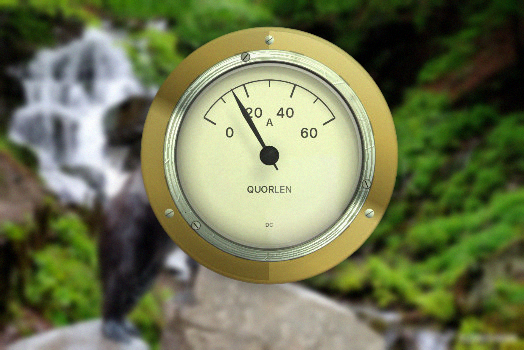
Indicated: 15,A
